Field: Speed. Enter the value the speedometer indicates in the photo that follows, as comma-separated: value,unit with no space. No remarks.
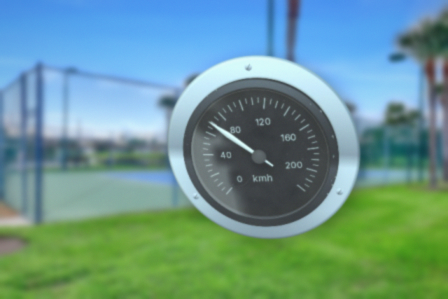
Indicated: 70,km/h
